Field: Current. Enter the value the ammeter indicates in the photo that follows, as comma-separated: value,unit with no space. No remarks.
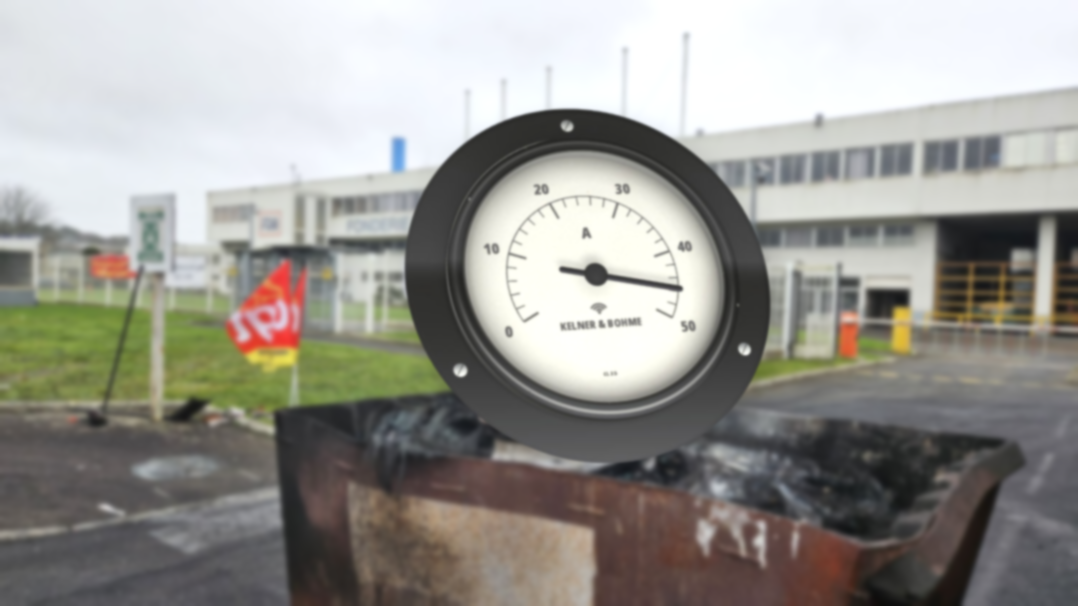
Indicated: 46,A
